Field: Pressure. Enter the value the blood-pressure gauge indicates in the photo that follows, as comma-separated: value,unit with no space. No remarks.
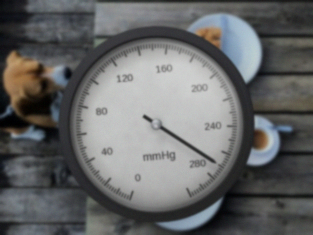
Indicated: 270,mmHg
